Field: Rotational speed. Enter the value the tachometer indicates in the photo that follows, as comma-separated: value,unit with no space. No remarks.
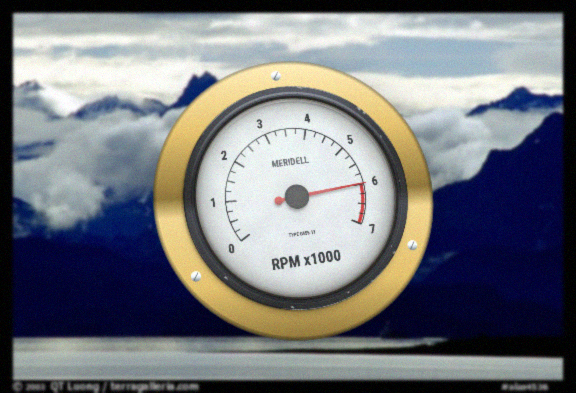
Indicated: 6000,rpm
